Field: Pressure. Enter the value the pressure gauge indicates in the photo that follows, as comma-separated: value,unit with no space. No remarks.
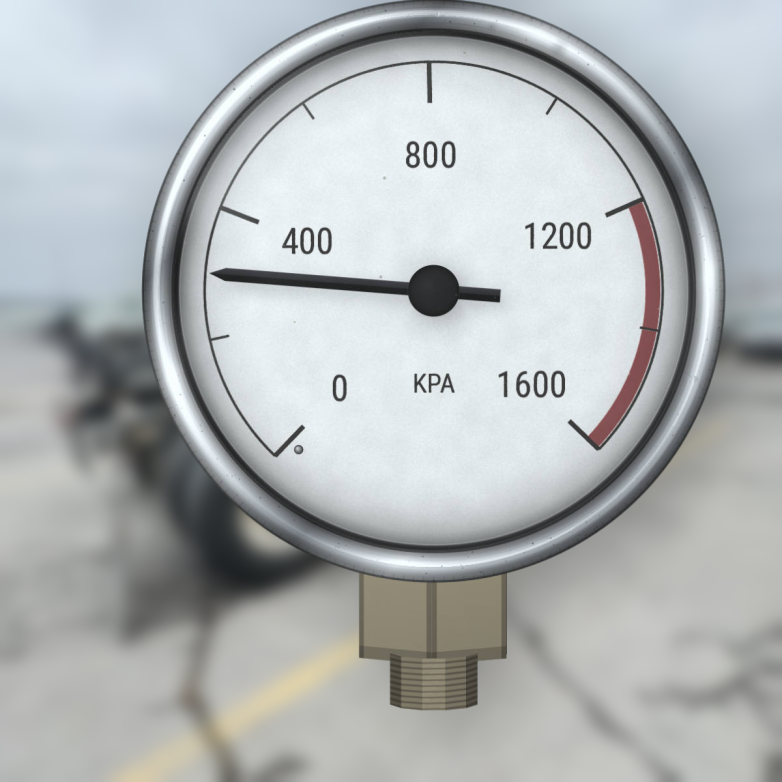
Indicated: 300,kPa
